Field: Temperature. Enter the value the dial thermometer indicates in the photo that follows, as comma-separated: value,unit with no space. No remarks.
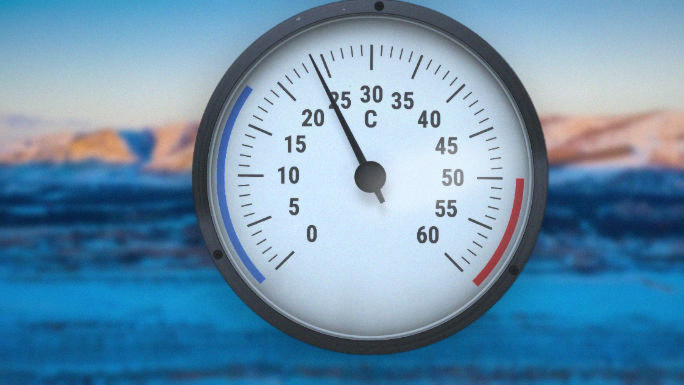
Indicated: 24,°C
